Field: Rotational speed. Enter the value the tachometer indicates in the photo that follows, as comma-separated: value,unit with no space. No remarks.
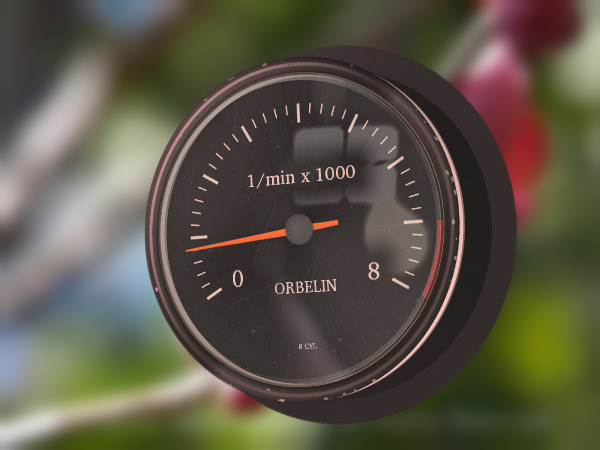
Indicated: 800,rpm
